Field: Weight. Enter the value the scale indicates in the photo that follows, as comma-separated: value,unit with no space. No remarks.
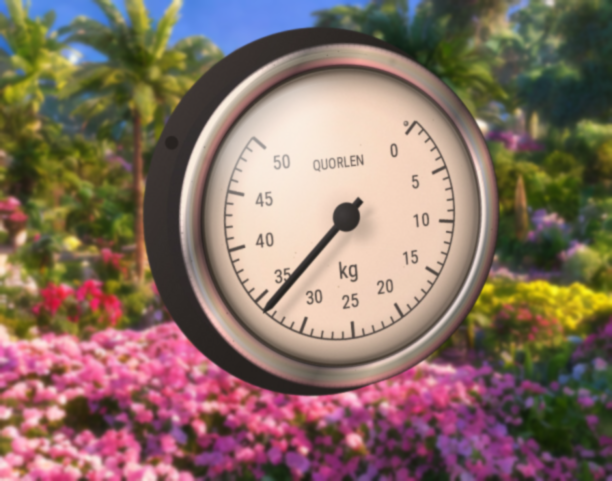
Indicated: 34,kg
